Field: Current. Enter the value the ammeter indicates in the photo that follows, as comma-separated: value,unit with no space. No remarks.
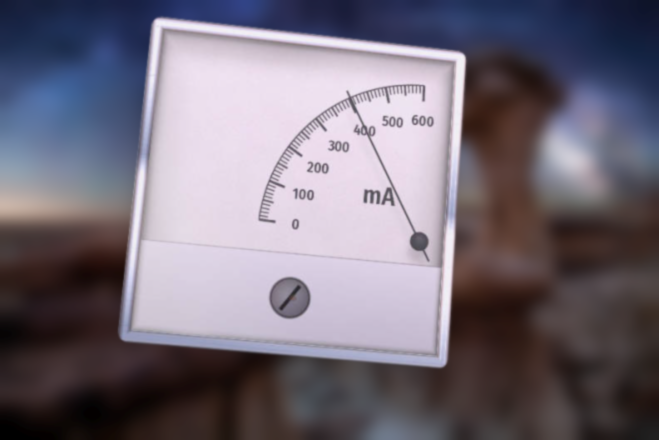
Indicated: 400,mA
